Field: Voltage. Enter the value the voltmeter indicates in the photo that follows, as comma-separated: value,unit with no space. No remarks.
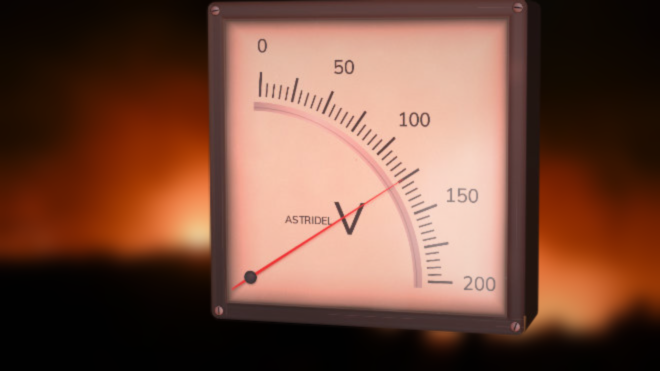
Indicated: 125,V
